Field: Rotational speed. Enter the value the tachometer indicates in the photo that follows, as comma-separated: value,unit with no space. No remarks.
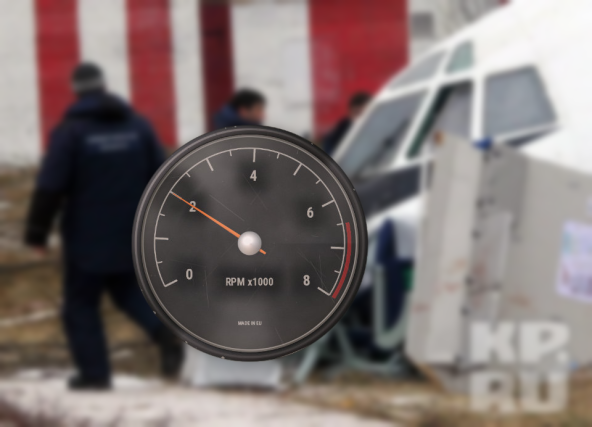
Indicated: 2000,rpm
